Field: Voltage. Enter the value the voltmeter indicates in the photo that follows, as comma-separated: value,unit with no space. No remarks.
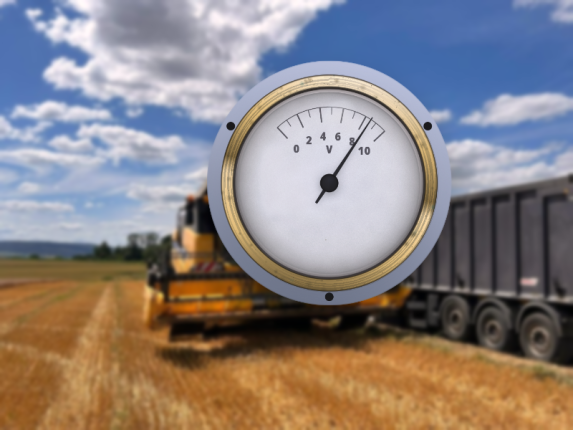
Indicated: 8.5,V
